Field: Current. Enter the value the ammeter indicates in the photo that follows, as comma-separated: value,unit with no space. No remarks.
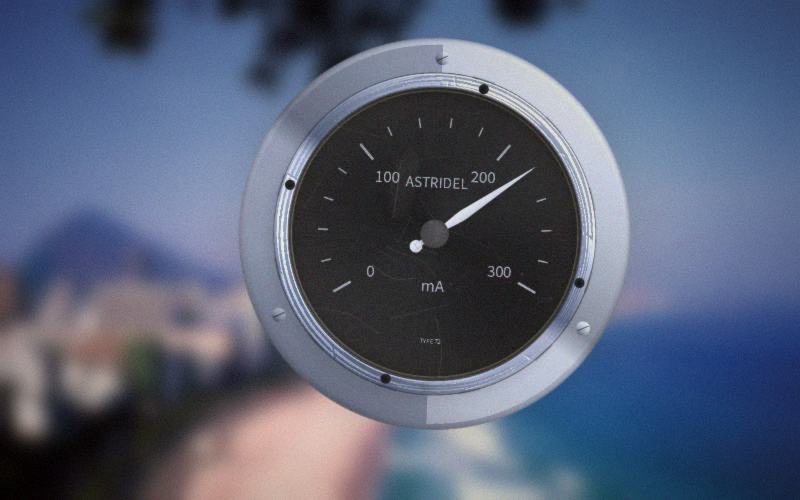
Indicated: 220,mA
